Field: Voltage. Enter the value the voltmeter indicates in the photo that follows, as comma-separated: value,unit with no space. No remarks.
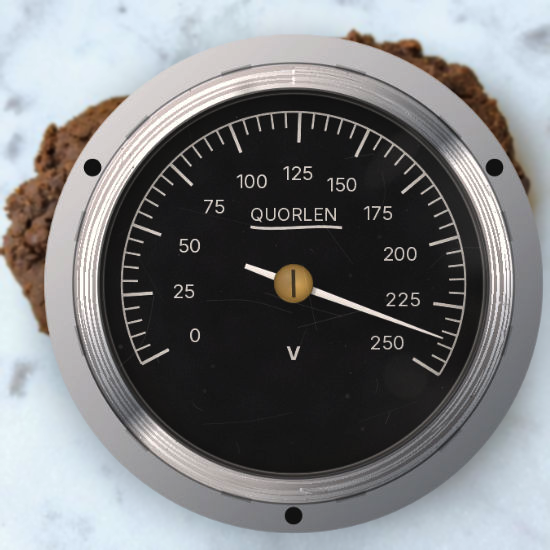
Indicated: 237.5,V
